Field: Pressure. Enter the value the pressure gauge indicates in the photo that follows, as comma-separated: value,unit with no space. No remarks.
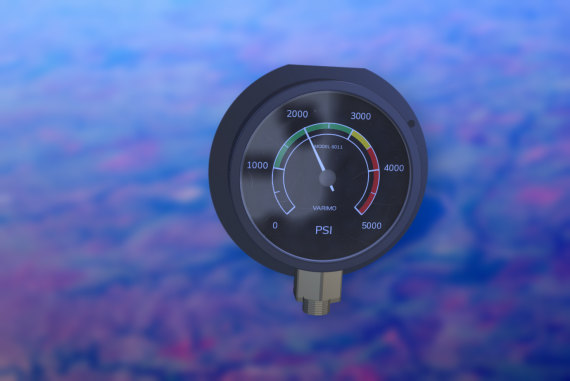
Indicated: 2000,psi
